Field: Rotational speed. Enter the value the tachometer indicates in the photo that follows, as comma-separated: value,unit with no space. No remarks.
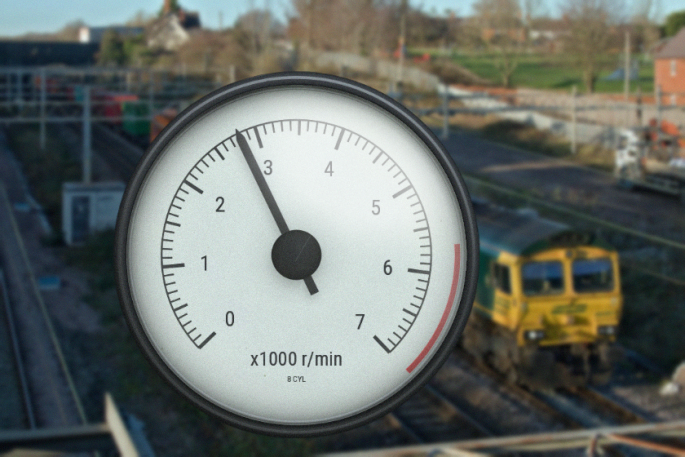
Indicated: 2800,rpm
